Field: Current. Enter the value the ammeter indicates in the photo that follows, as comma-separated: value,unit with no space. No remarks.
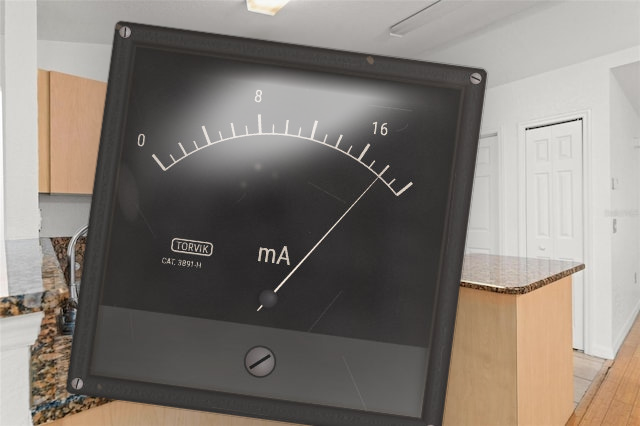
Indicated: 18,mA
